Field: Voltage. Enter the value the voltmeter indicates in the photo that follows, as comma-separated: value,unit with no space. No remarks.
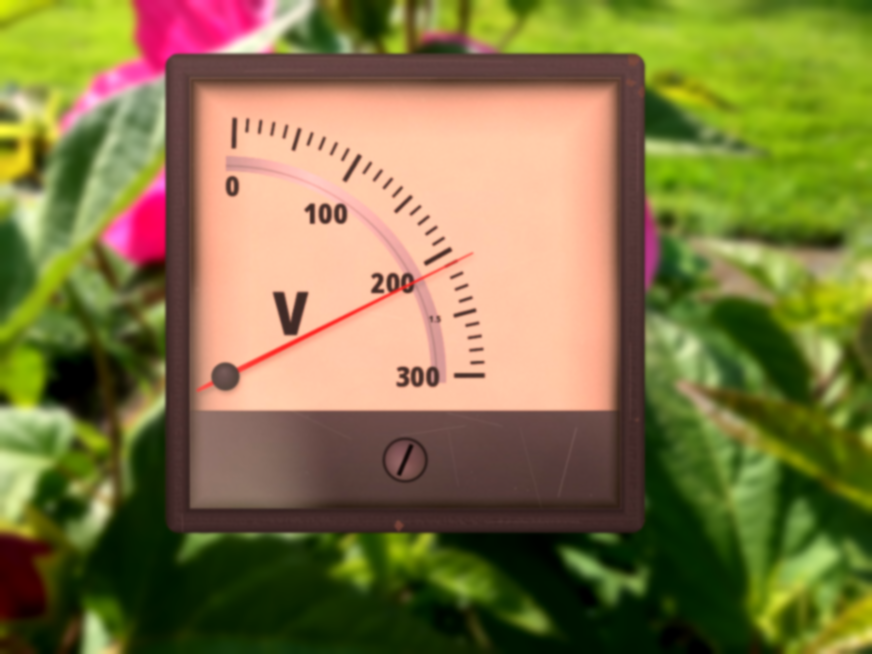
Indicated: 210,V
